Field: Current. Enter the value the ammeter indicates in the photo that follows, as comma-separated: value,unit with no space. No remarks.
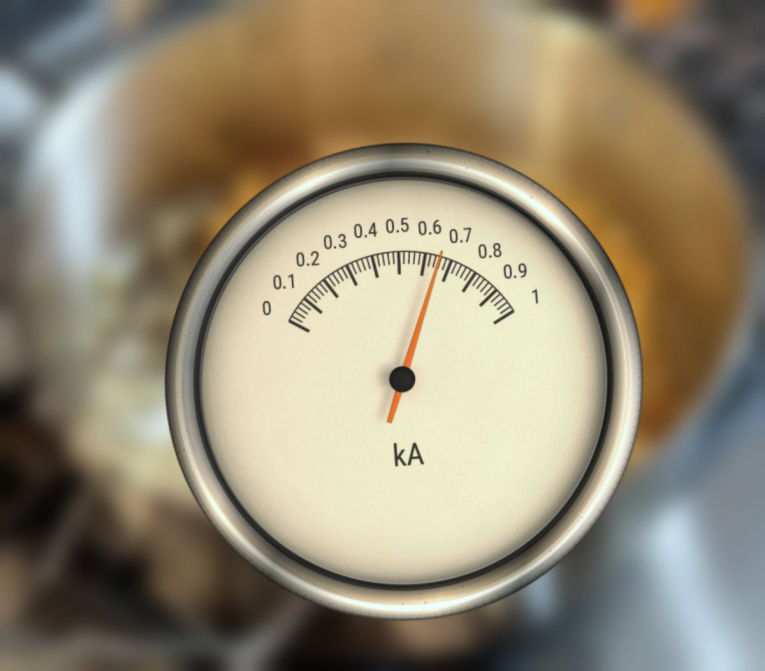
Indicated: 0.66,kA
